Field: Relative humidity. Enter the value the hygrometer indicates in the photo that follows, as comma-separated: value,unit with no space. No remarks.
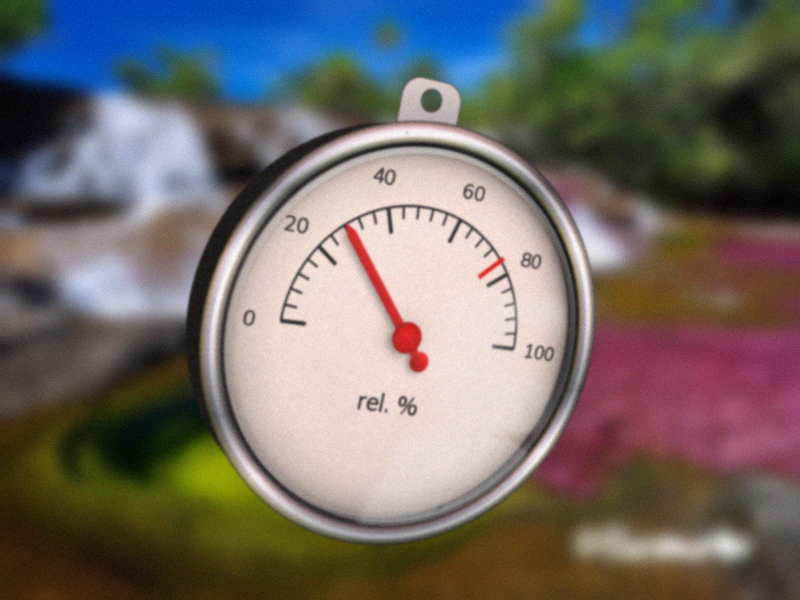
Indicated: 28,%
